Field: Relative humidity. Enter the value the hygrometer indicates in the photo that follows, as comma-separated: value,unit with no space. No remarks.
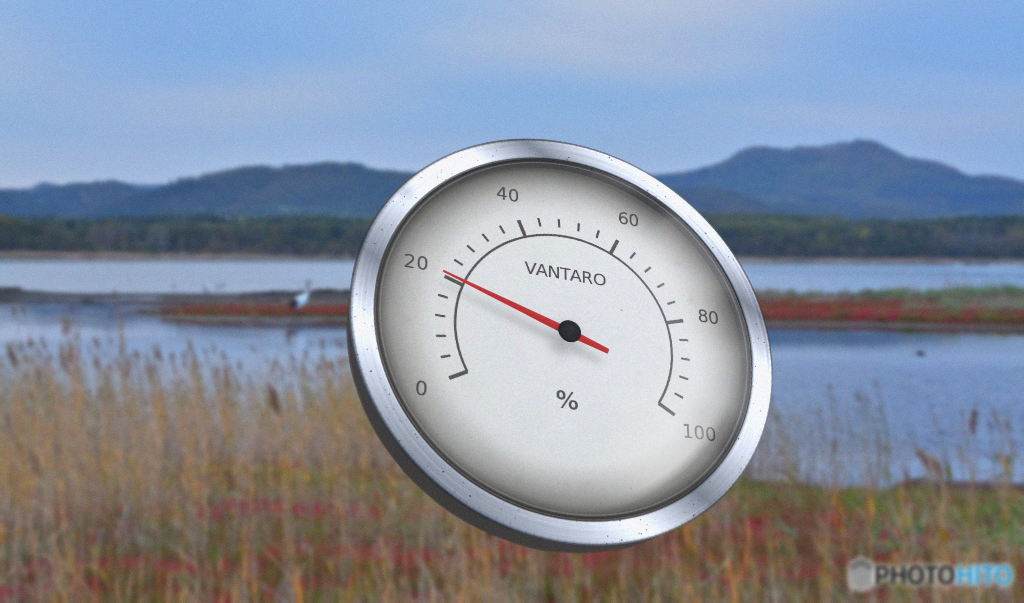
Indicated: 20,%
